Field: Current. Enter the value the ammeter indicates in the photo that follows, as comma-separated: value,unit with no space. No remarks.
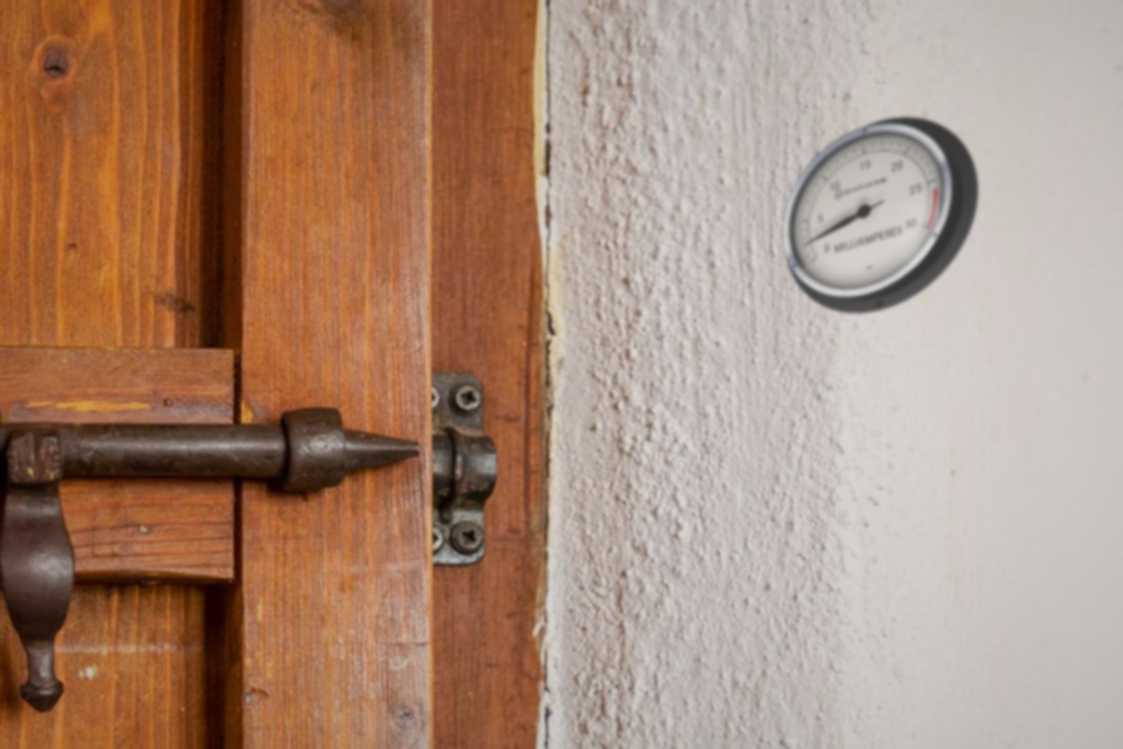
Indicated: 2,mA
